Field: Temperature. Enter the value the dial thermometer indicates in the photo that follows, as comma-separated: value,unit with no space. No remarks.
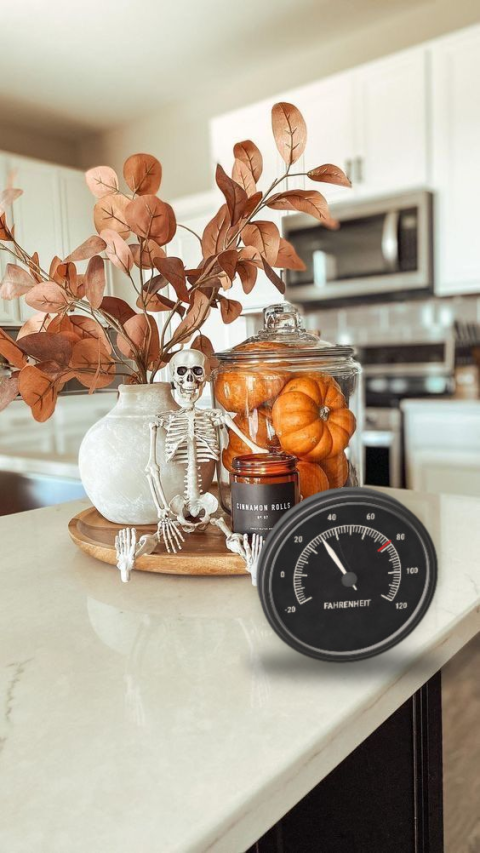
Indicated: 30,°F
